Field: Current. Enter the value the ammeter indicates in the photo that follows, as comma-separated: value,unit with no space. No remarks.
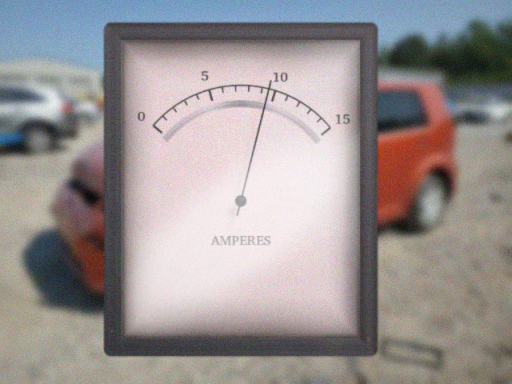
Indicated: 9.5,A
